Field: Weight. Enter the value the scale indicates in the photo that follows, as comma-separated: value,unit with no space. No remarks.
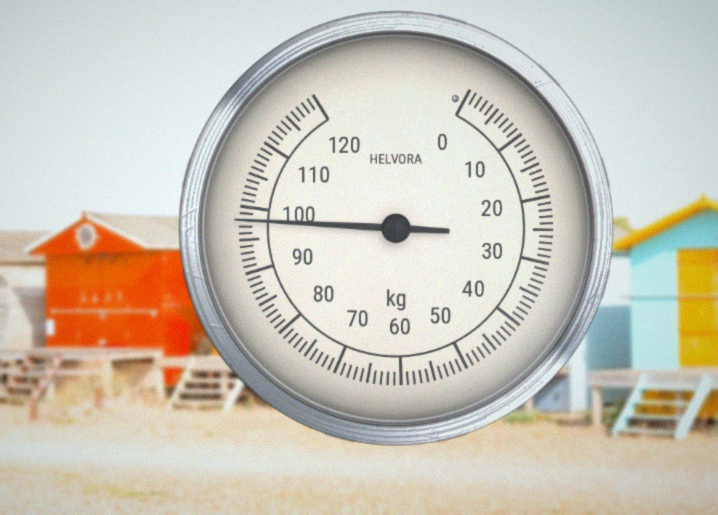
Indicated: 98,kg
